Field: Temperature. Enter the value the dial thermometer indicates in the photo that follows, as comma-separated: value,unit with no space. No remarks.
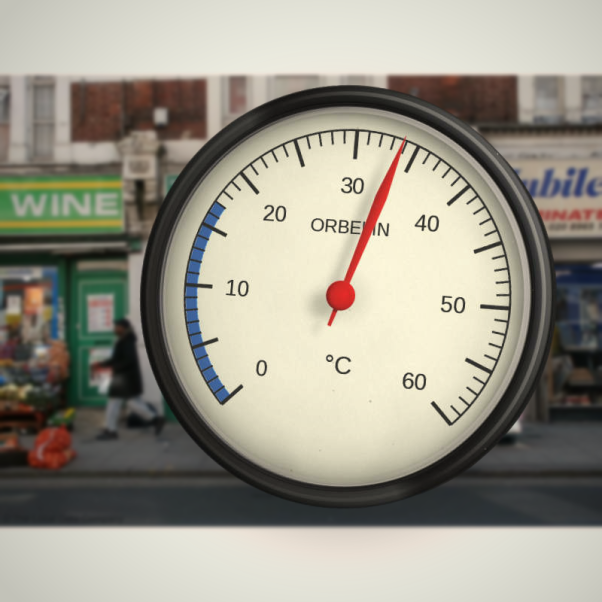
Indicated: 34,°C
